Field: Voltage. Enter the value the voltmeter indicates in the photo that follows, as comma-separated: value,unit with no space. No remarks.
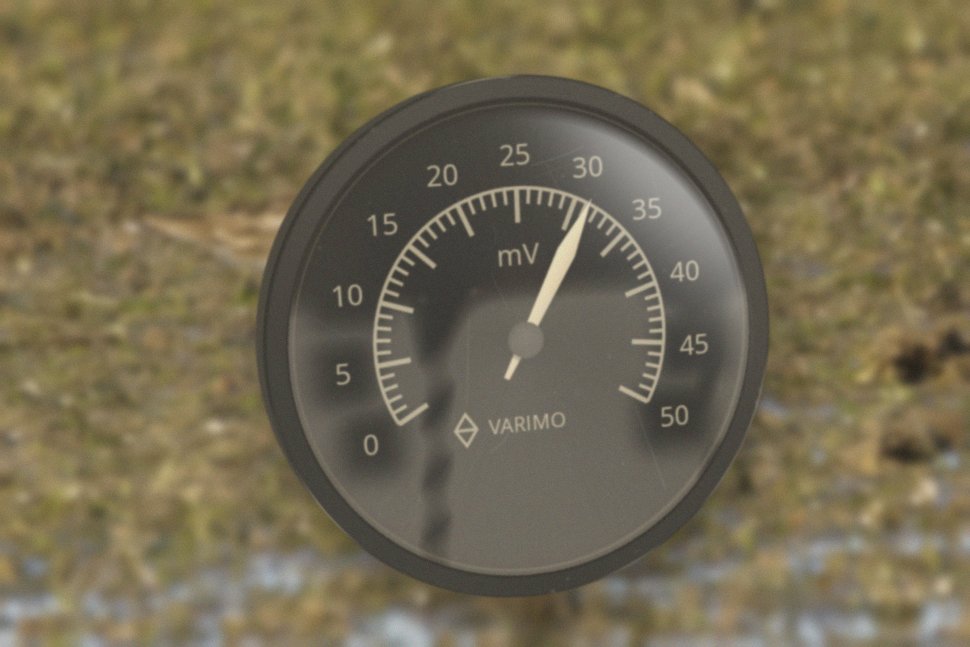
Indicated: 31,mV
